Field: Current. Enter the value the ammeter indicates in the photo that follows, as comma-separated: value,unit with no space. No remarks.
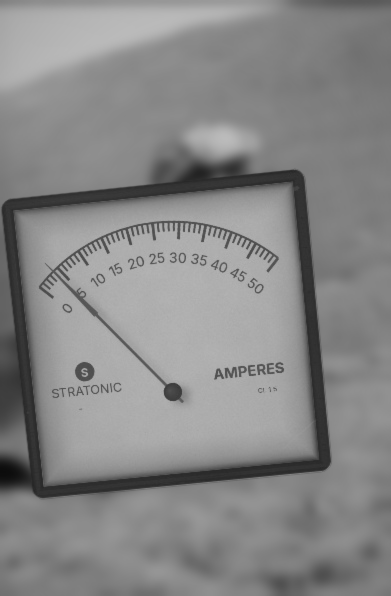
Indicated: 4,A
